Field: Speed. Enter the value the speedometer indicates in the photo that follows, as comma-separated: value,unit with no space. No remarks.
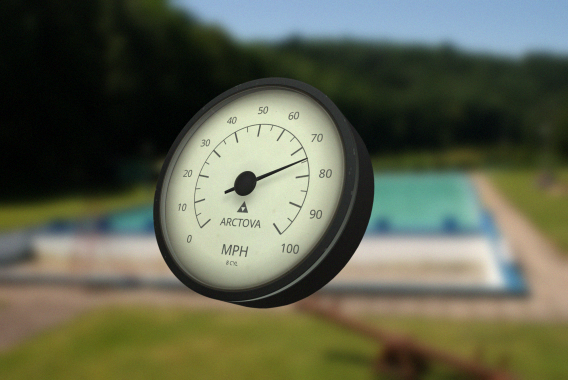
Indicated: 75,mph
